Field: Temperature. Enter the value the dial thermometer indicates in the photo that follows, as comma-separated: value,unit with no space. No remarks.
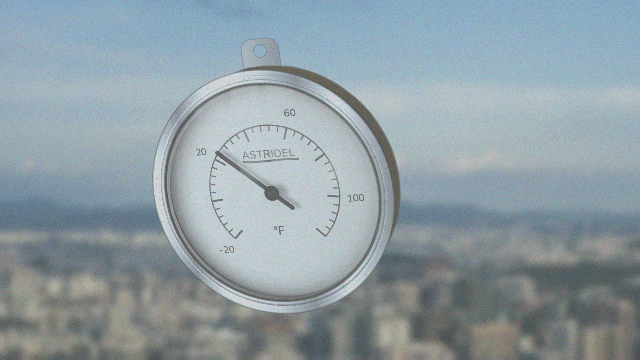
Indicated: 24,°F
